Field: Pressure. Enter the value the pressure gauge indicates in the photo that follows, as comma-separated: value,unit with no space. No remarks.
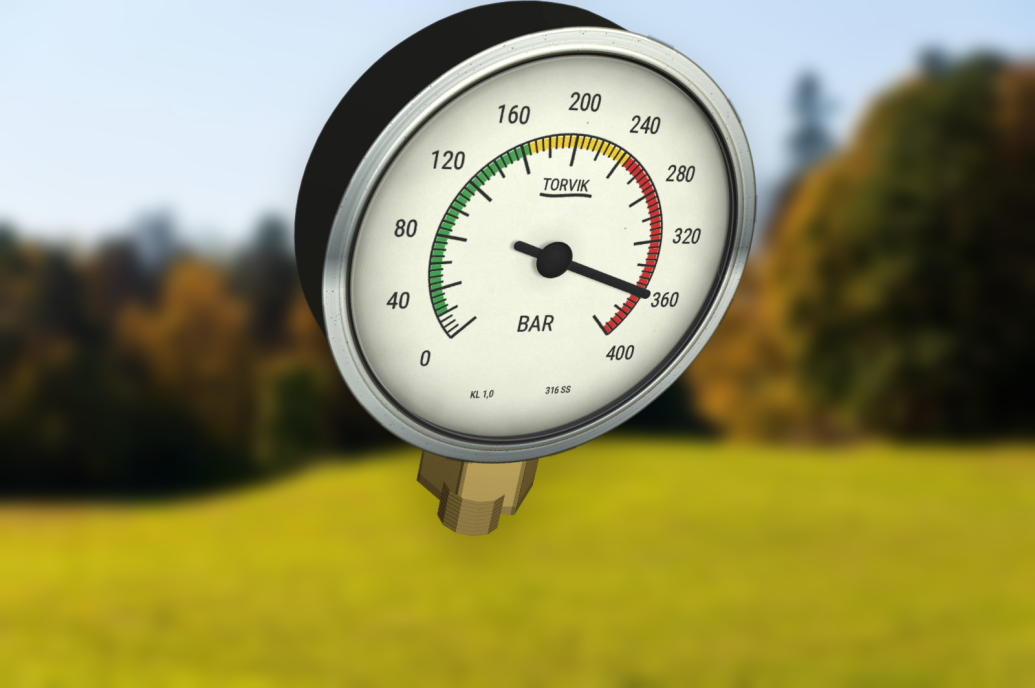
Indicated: 360,bar
